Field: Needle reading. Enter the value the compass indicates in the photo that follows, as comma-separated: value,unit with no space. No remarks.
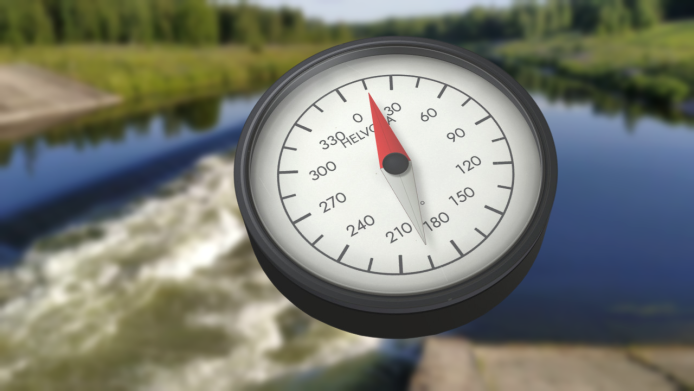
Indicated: 15,°
